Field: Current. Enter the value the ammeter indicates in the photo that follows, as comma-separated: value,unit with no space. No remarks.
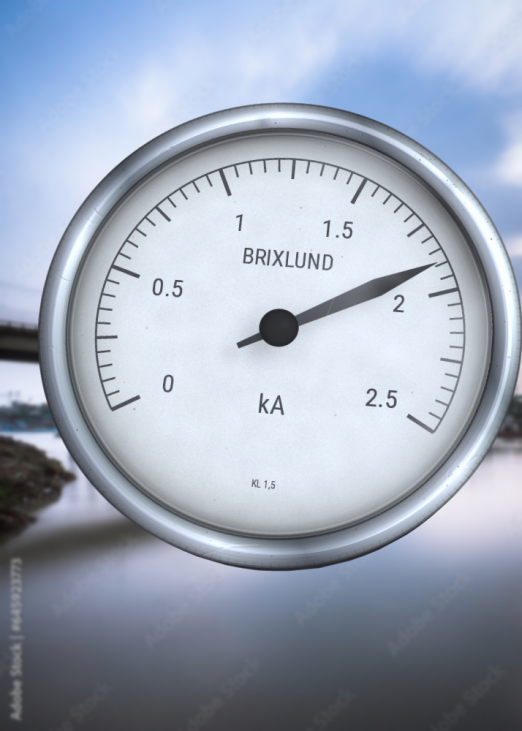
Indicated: 1.9,kA
